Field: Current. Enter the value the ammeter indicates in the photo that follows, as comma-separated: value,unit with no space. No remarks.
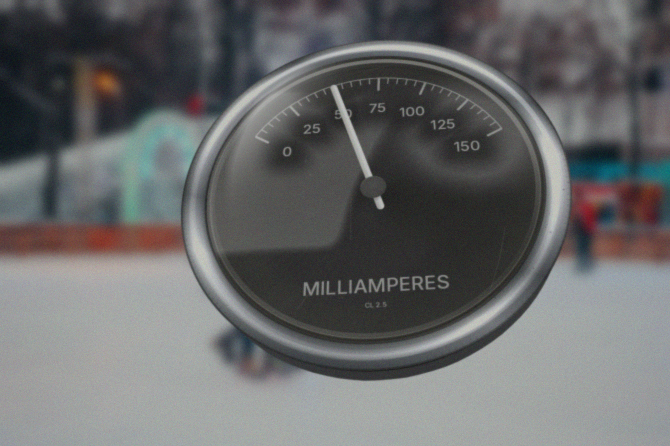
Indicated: 50,mA
